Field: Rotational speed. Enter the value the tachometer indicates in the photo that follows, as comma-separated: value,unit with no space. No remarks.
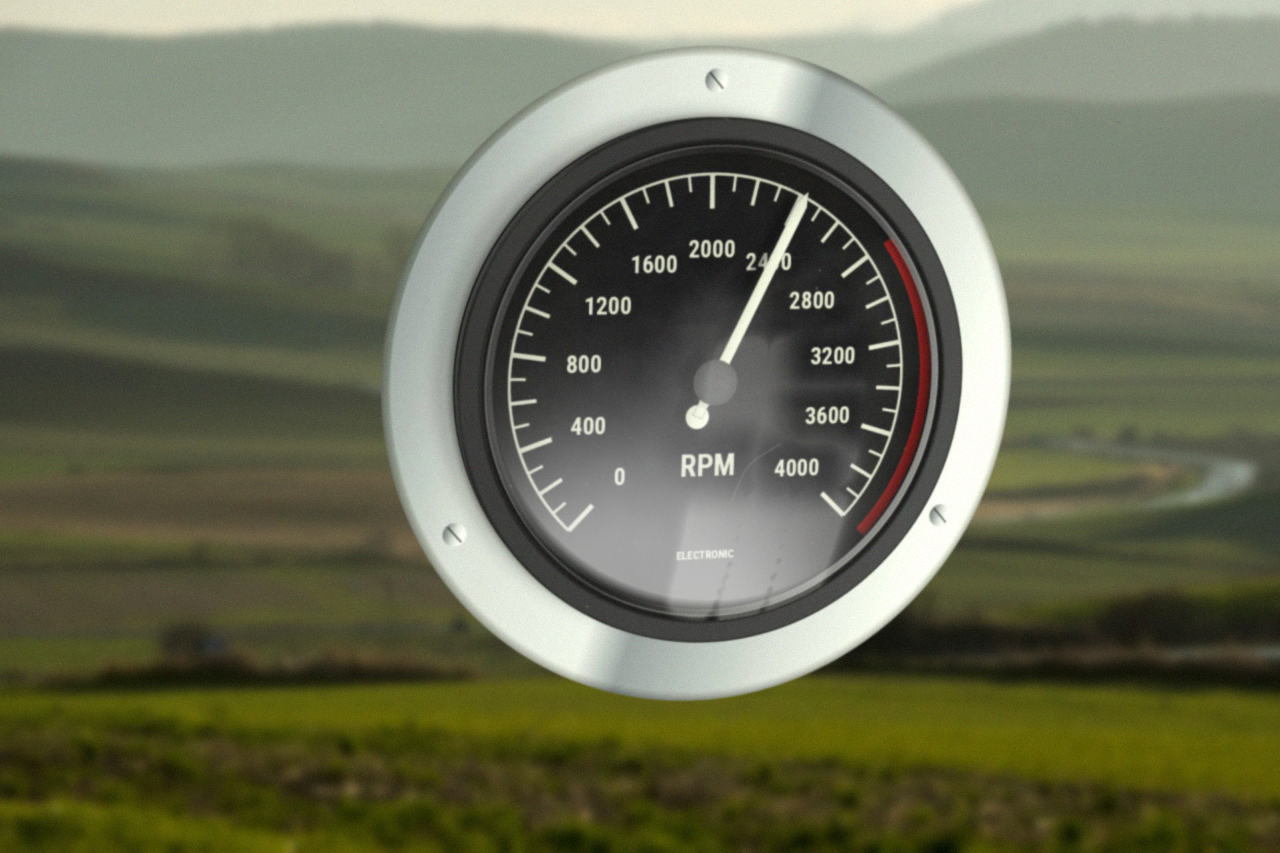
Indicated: 2400,rpm
